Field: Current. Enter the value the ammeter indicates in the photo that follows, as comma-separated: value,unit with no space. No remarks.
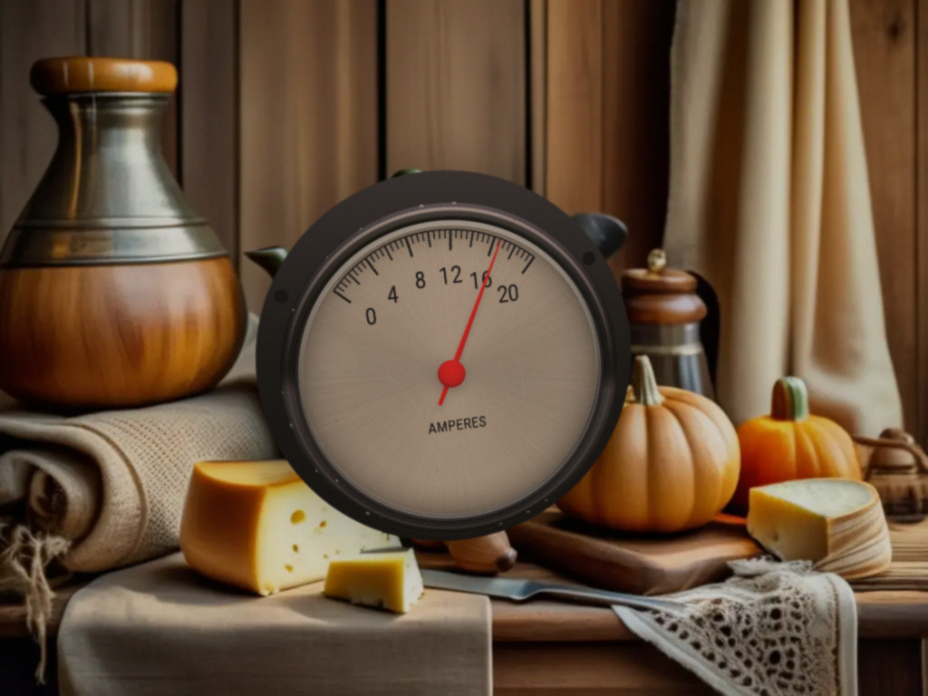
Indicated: 16.5,A
